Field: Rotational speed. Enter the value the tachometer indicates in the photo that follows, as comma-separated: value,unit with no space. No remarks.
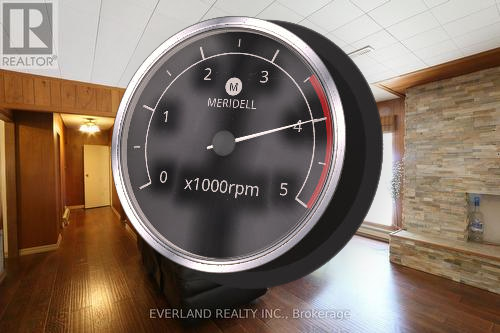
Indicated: 4000,rpm
